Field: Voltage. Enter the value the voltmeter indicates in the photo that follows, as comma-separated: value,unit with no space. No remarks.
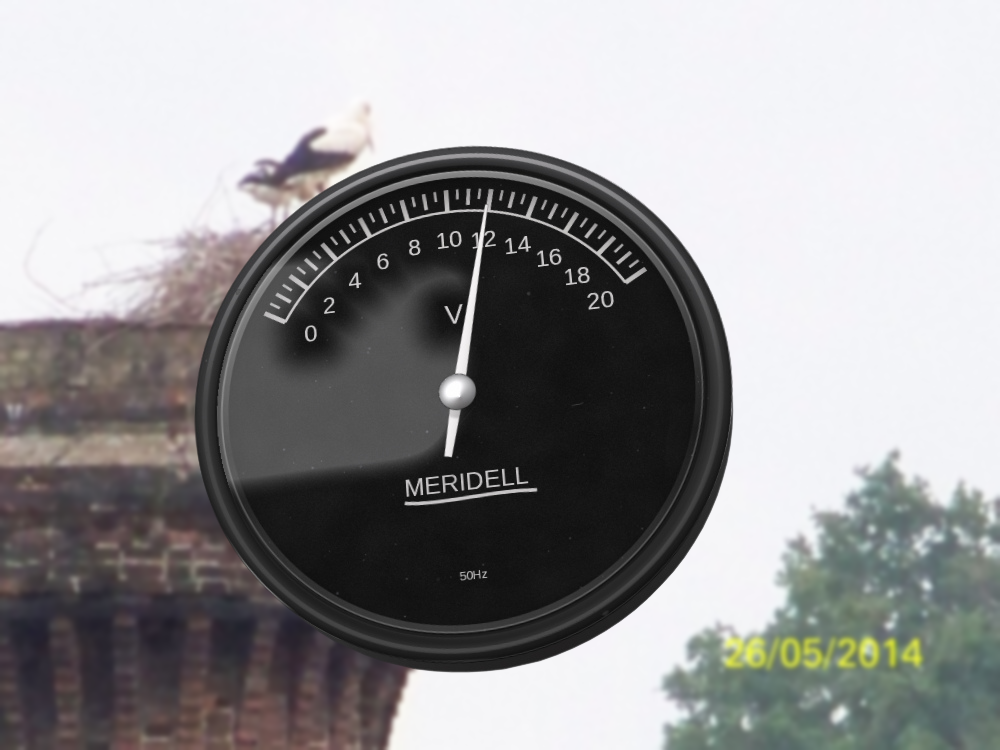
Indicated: 12,V
